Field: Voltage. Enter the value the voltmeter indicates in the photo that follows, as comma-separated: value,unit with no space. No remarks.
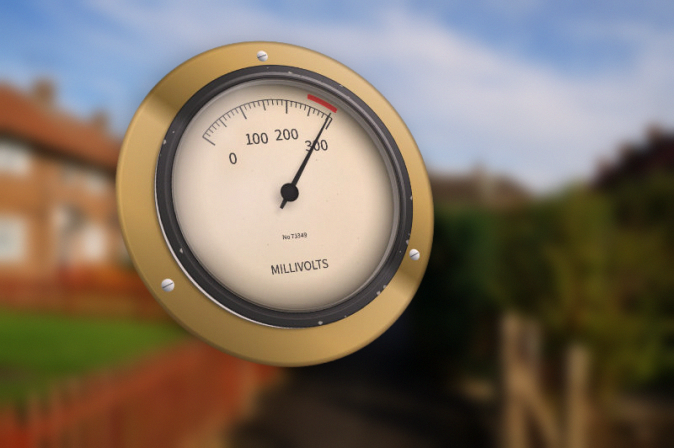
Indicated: 290,mV
